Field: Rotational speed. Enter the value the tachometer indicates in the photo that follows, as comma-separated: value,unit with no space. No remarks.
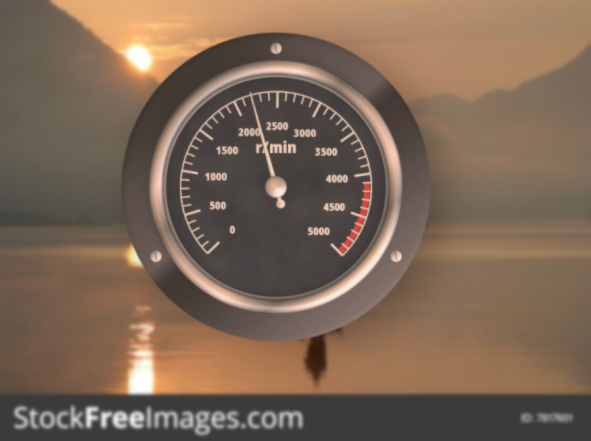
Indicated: 2200,rpm
